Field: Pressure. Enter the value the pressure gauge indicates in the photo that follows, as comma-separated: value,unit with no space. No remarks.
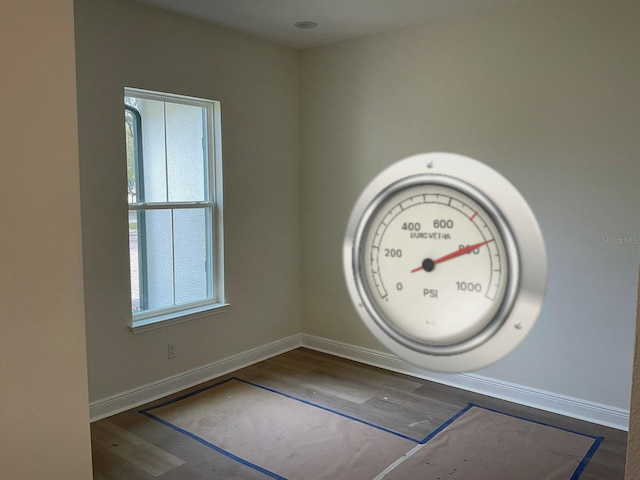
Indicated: 800,psi
